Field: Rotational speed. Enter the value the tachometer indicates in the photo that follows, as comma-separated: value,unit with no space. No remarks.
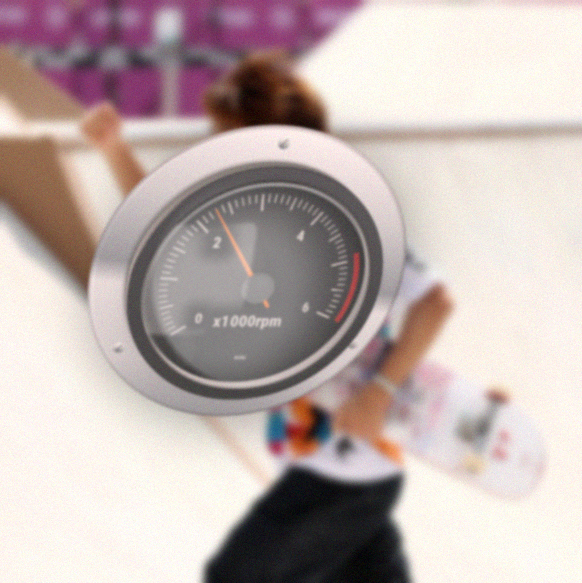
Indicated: 2300,rpm
